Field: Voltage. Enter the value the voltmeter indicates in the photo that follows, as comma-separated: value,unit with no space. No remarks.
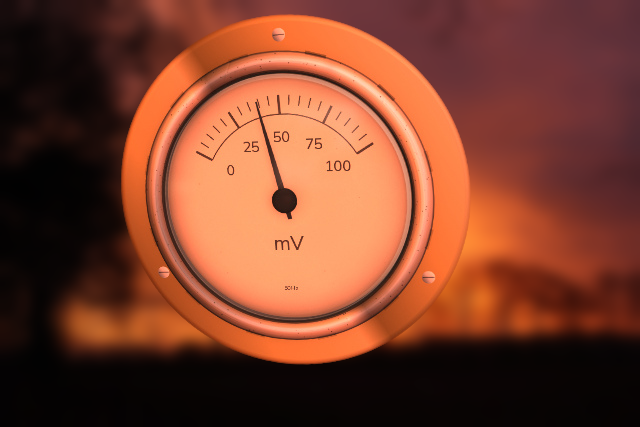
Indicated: 40,mV
